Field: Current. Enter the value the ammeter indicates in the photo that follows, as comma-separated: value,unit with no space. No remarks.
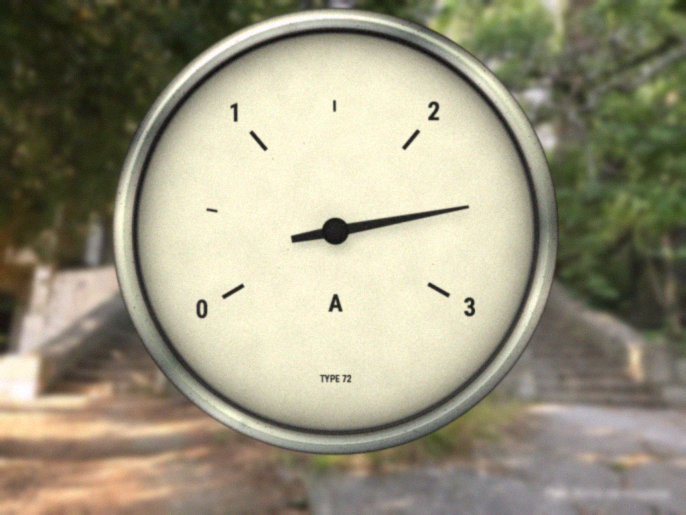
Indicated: 2.5,A
